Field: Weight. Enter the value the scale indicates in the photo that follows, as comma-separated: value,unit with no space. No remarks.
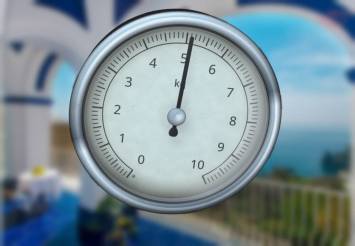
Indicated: 5.1,kg
